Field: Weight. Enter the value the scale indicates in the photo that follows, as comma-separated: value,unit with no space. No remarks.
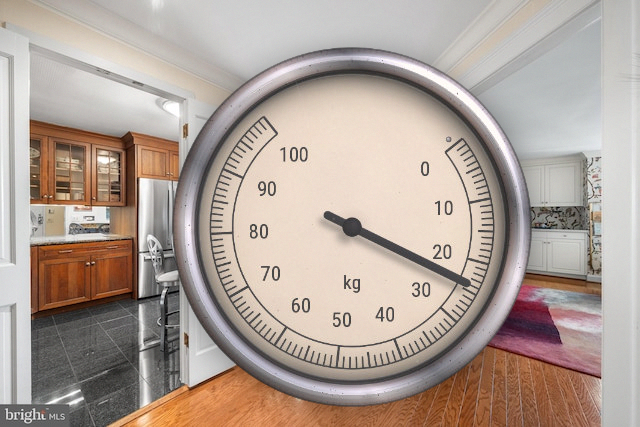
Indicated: 24,kg
